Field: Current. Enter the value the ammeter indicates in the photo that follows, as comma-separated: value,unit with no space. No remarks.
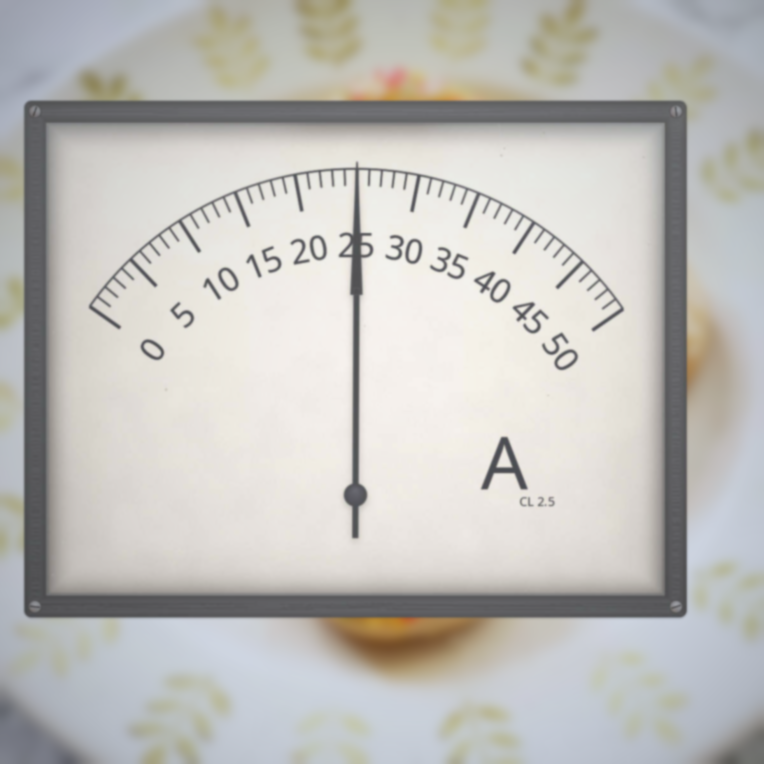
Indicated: 25,A
